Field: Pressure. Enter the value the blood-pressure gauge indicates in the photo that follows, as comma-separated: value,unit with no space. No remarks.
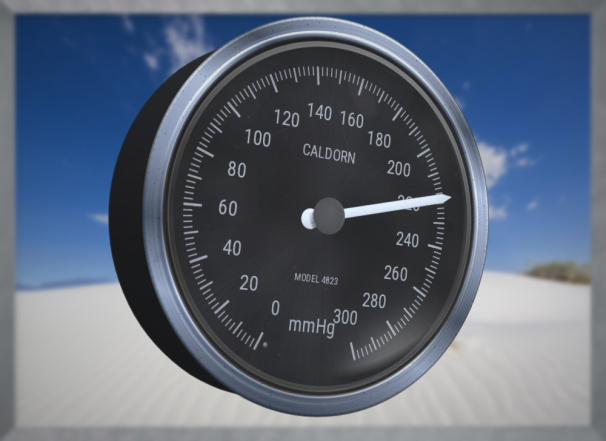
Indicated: 220,mmHg
